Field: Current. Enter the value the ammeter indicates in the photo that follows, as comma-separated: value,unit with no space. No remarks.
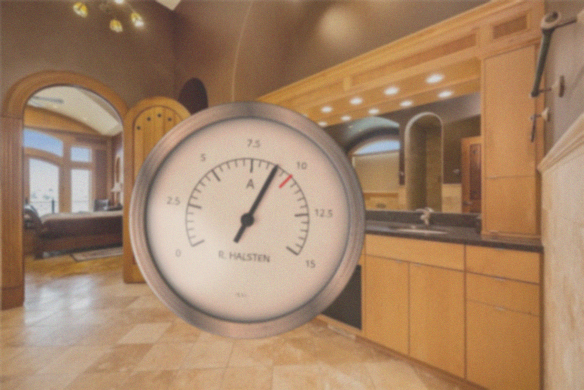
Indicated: 9,A
